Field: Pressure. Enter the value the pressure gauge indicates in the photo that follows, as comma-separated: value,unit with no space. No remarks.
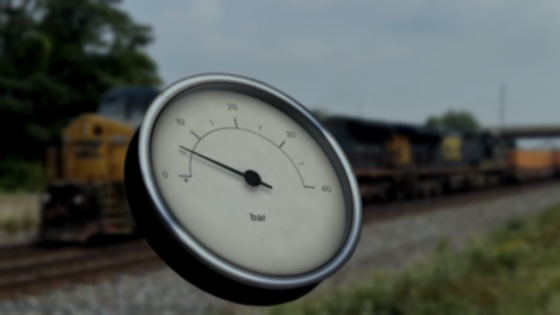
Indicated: 5,bar
